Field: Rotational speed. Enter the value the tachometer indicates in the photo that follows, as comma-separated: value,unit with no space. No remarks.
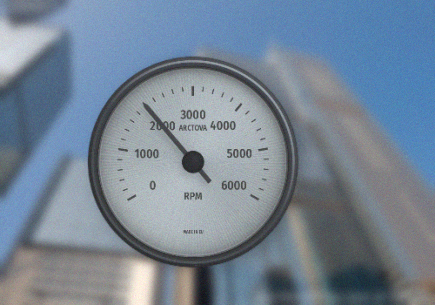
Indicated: 2000,rpm
